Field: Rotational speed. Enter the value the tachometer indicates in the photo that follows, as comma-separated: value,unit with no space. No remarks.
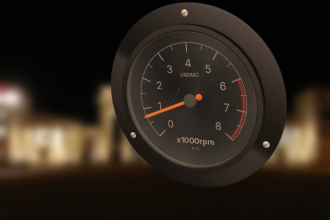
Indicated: 750,rpm
